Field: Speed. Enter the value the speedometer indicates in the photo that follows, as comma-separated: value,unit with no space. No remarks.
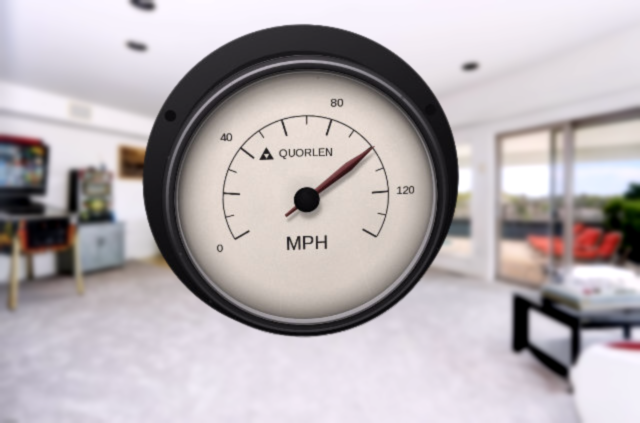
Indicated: 100,mph
